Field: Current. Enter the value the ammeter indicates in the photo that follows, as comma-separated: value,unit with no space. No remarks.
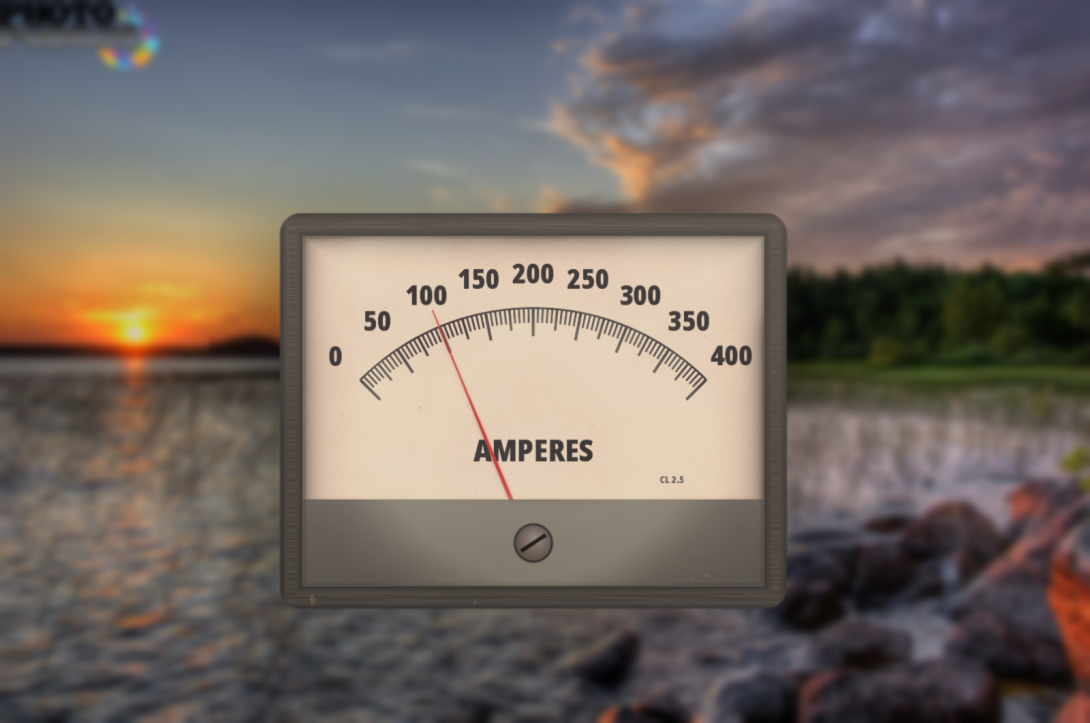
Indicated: 100,A
